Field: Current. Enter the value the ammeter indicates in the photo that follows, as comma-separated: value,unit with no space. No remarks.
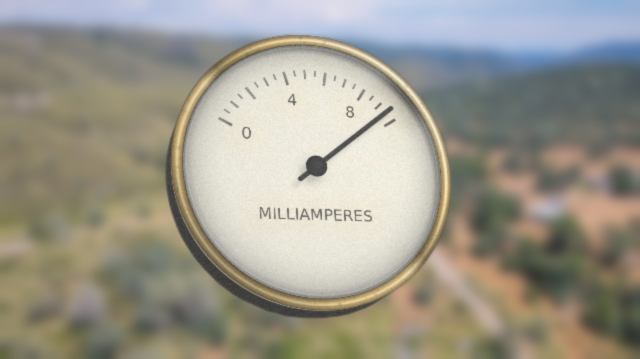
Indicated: 9.5,mA
